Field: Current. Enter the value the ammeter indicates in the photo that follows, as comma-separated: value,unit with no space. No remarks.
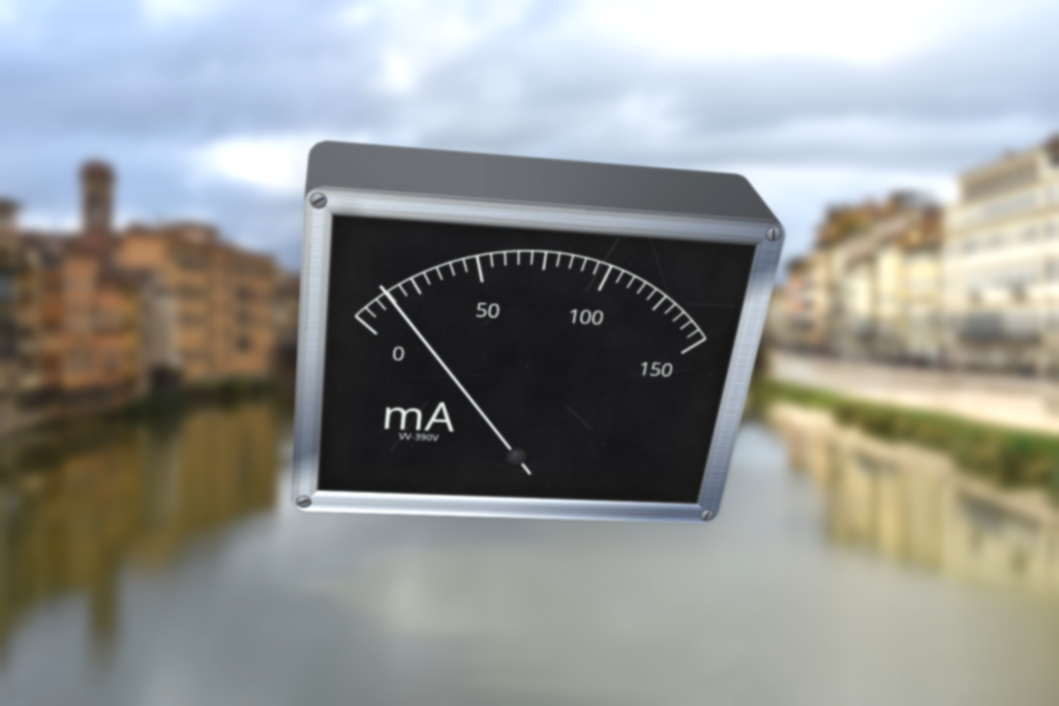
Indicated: 15,mA
